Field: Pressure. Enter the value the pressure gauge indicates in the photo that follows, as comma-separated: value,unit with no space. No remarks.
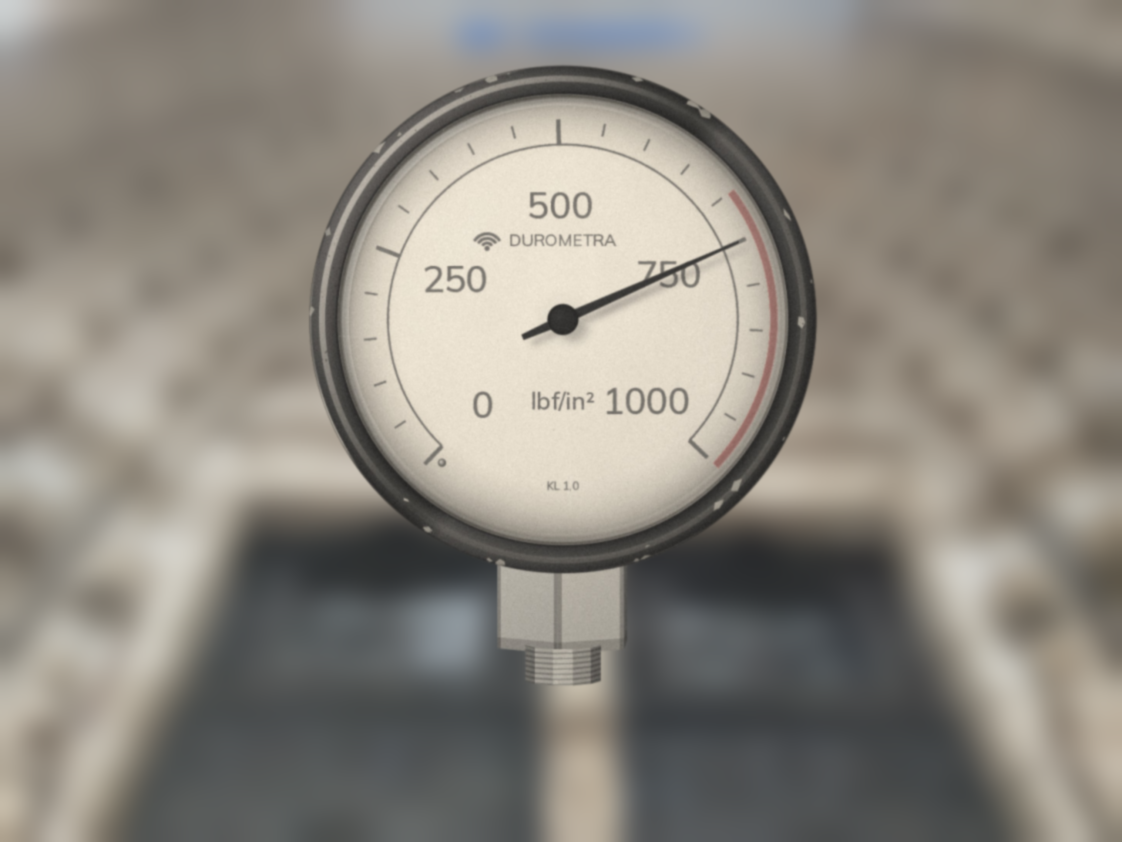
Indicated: 750,psi
